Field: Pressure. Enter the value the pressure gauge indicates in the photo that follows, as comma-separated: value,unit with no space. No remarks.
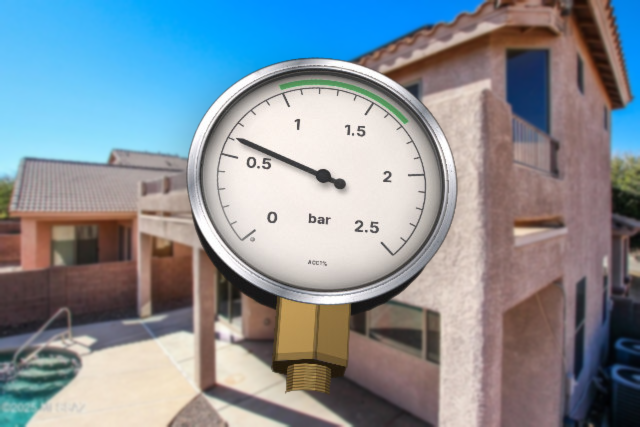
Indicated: 0.6,bar
